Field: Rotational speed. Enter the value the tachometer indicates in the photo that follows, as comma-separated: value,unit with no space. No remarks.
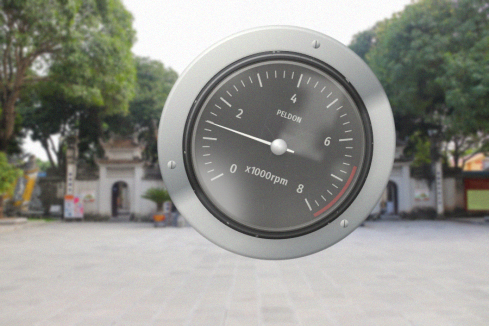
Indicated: 1400,rpm
